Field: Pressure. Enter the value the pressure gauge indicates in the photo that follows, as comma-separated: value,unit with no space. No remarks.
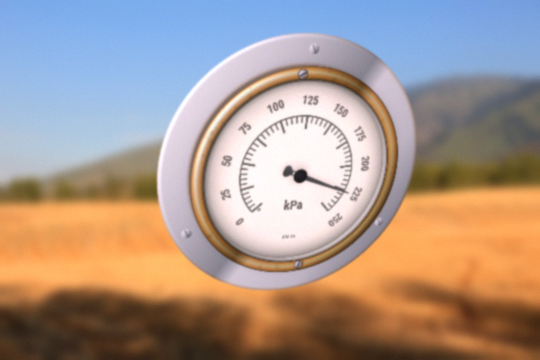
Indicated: 225,kPa
